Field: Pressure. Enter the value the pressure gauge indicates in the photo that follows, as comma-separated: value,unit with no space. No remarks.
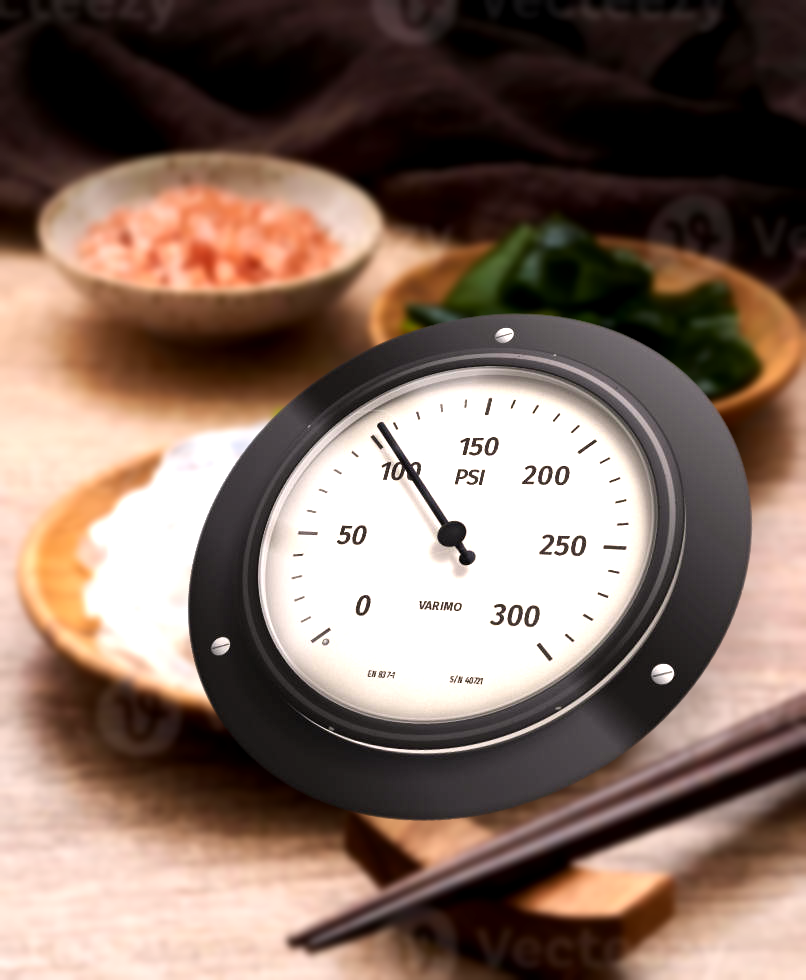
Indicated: 105,psi
